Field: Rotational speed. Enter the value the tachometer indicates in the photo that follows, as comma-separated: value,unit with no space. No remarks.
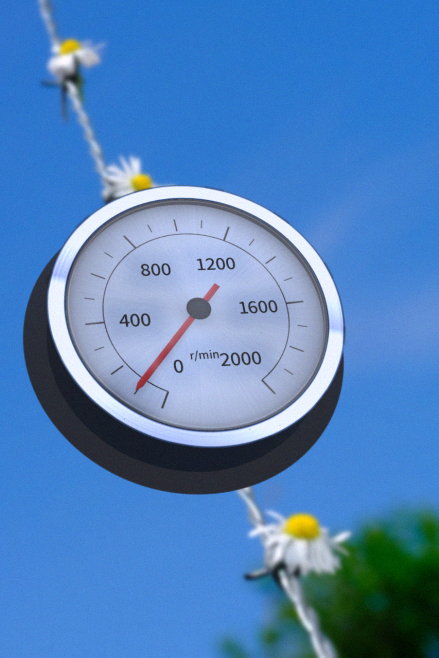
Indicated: 100,rpm
